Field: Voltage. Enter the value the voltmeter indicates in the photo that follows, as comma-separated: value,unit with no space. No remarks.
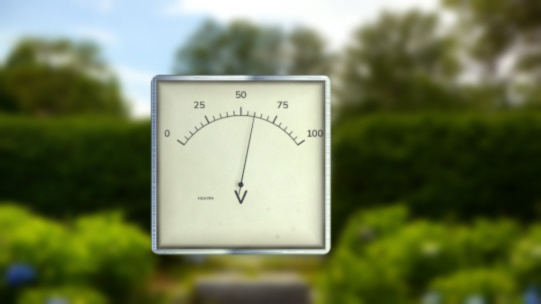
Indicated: 60,V
